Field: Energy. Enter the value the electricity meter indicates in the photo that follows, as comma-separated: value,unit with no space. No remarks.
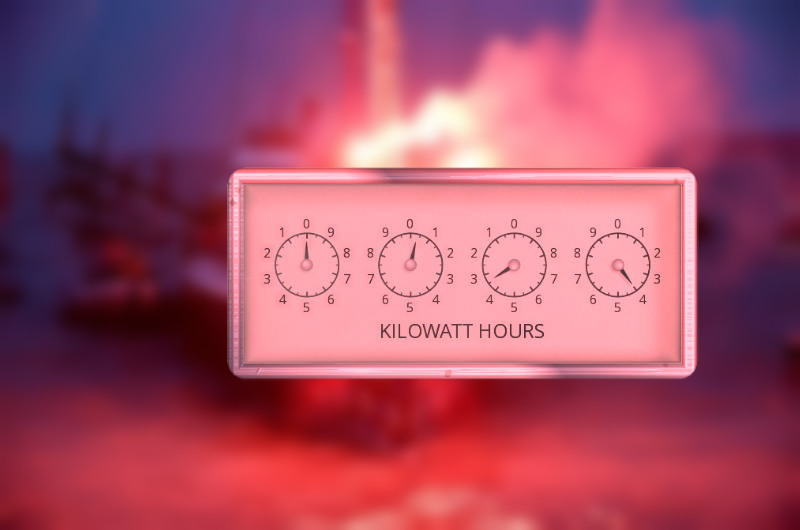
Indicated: 34,kWh
